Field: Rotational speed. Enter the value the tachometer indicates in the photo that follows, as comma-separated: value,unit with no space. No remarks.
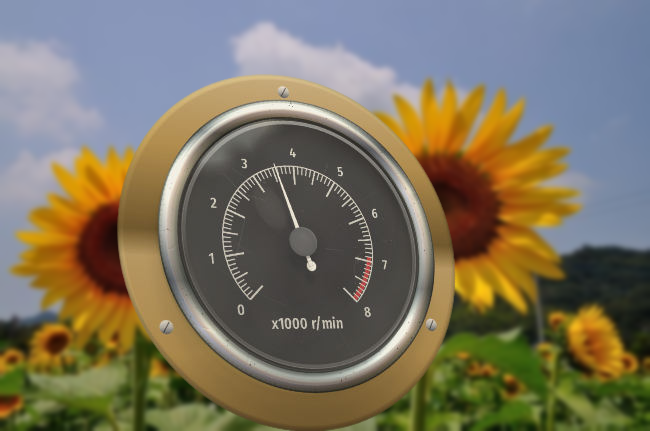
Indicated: 3500,rpm
